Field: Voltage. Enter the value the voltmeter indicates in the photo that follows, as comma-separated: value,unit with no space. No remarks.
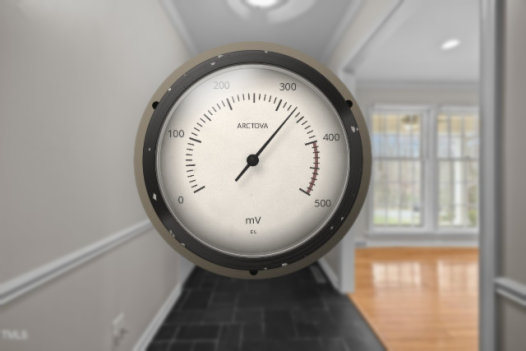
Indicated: 330,mV
